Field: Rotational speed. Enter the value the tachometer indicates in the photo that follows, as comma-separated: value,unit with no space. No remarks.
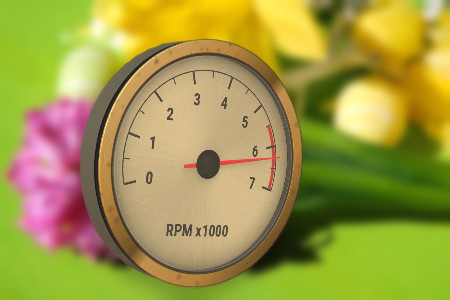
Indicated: 6250,rpm
